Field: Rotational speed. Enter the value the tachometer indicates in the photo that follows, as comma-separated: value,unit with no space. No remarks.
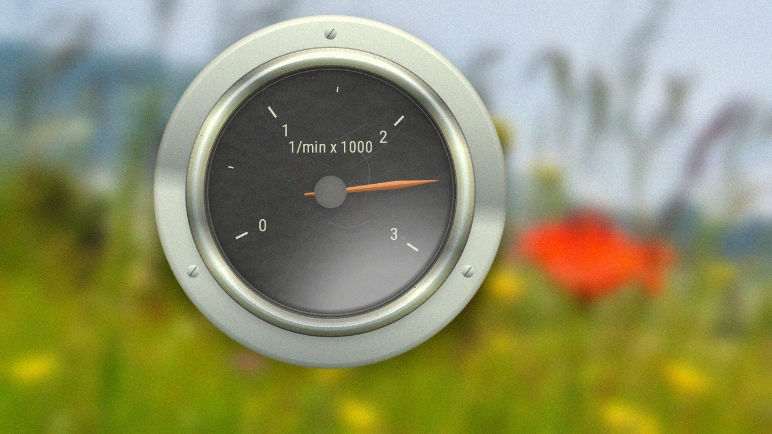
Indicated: 2500,rpm
